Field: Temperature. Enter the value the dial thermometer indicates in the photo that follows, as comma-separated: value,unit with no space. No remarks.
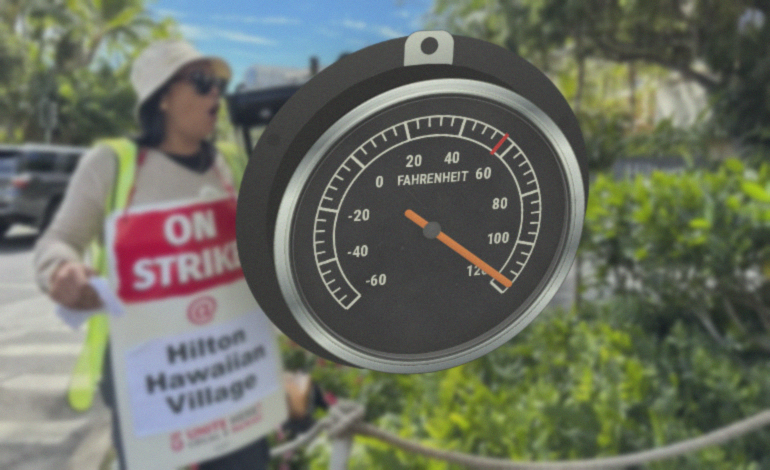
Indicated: 116,°F
